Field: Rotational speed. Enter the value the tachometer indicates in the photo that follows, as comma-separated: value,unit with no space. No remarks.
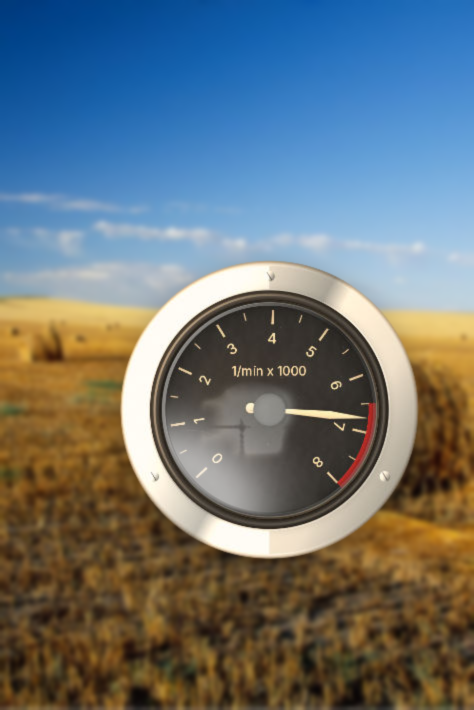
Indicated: 6750,rpm
